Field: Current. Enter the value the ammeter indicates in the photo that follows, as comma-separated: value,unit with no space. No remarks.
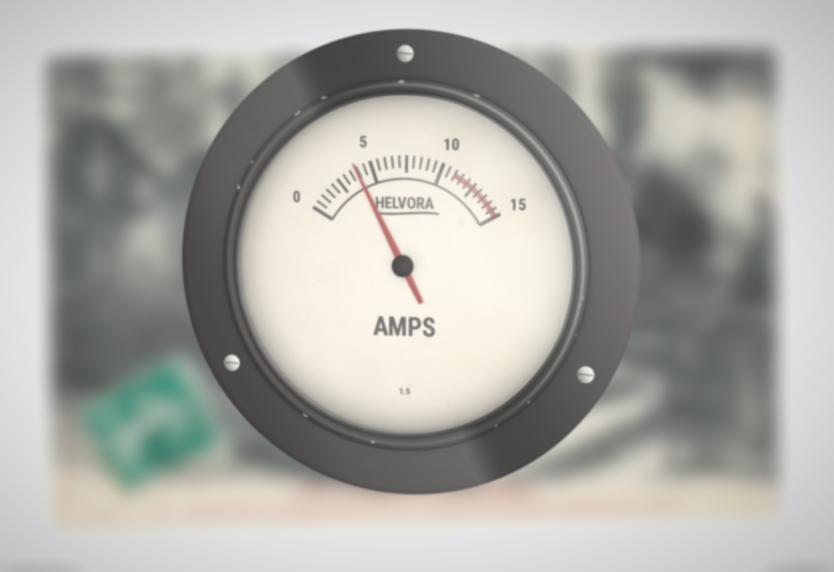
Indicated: 4,A
